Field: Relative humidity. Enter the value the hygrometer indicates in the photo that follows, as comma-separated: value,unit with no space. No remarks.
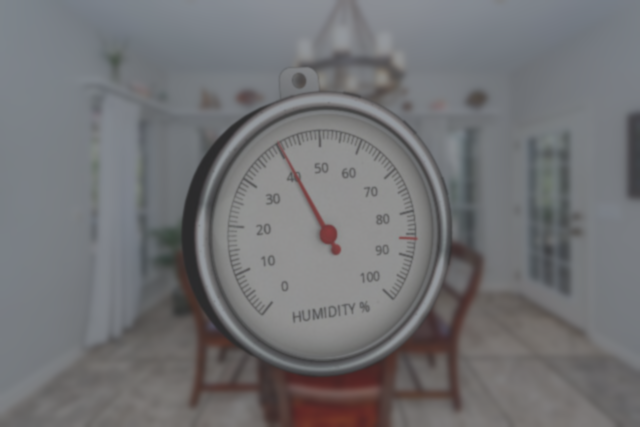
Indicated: 40,%
